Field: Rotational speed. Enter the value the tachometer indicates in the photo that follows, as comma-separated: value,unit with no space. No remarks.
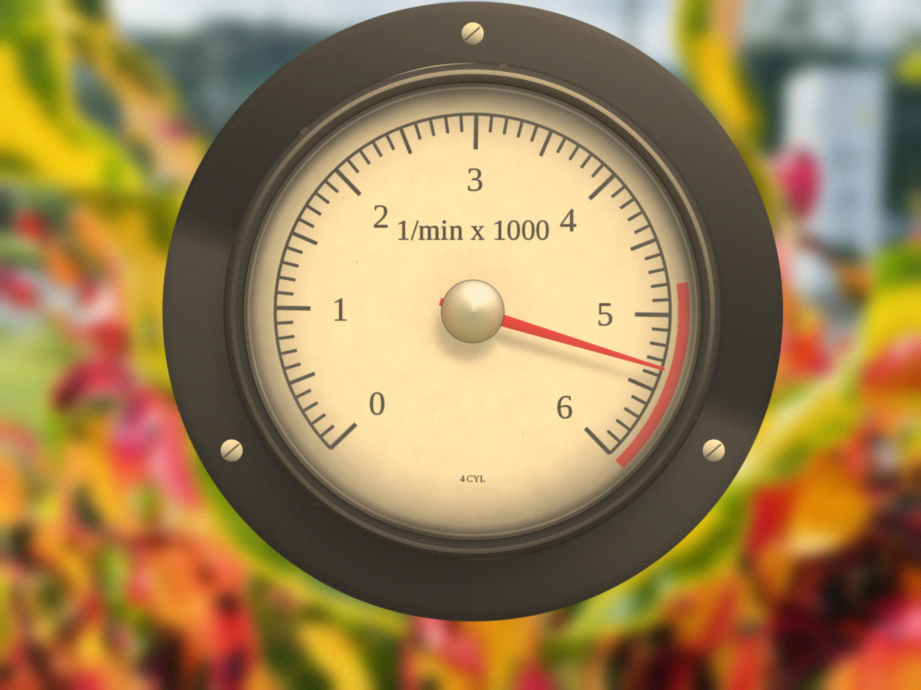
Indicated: 5350,rpm
